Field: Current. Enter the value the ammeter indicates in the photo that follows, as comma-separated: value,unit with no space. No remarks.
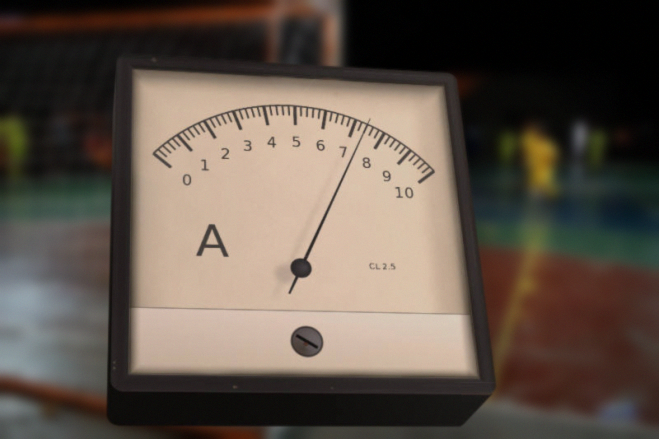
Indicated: 7.4,A
